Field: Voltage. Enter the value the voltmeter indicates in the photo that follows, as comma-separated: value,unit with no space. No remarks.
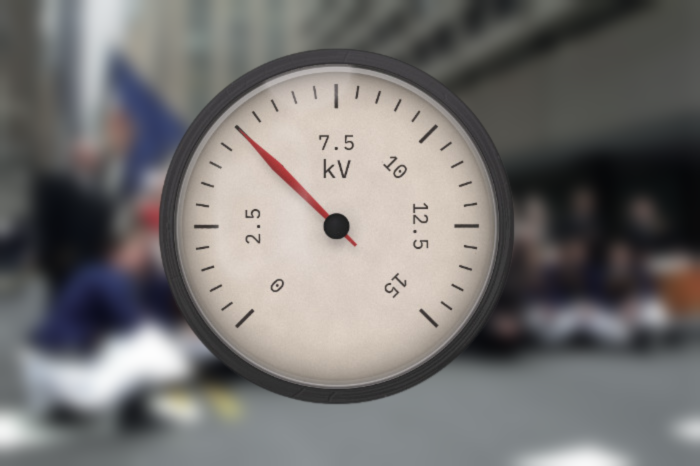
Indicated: 5,kV
